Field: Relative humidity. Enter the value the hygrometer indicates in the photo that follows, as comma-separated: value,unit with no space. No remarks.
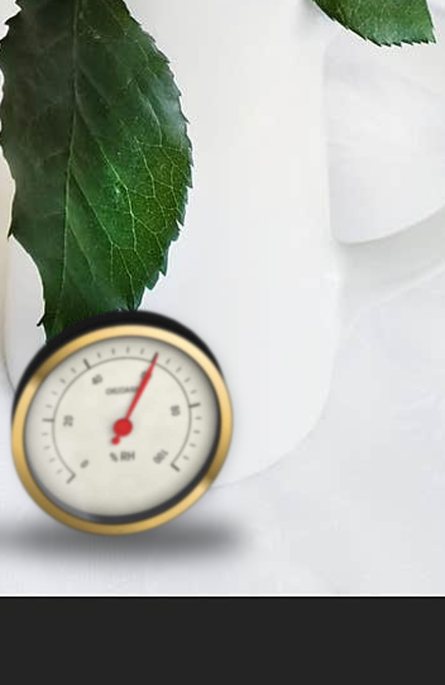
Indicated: 60,%
